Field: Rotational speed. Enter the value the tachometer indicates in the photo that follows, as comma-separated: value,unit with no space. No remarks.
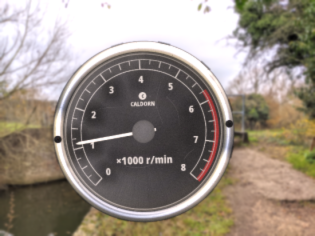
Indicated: 1125,rpm
